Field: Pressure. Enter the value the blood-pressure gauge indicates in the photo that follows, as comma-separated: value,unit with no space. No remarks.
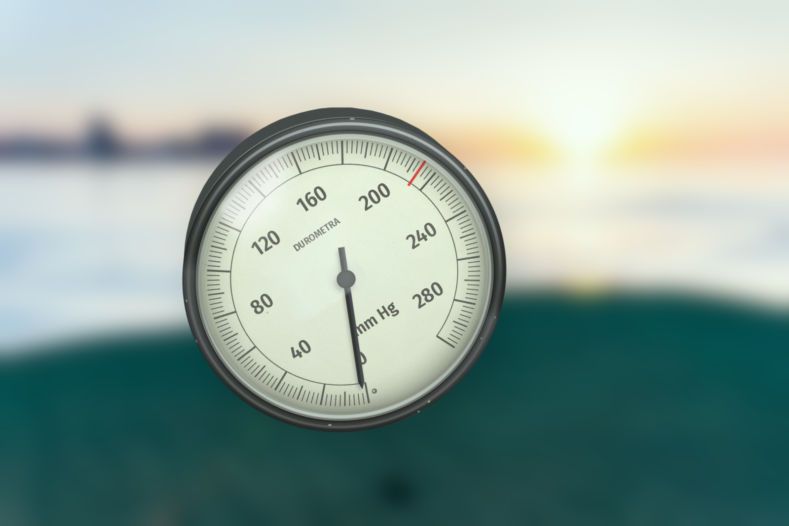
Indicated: 2,mmHg
